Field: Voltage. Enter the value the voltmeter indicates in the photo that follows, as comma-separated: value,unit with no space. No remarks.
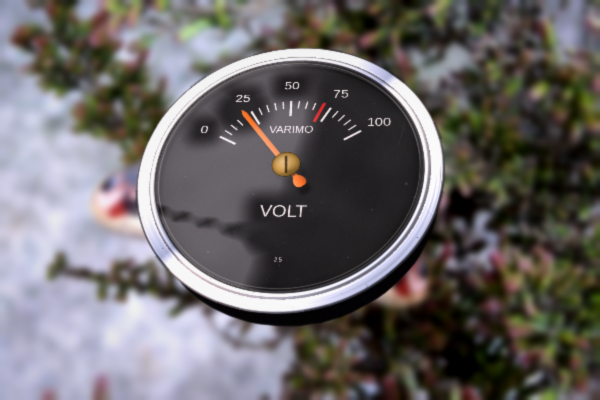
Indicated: 20,V
